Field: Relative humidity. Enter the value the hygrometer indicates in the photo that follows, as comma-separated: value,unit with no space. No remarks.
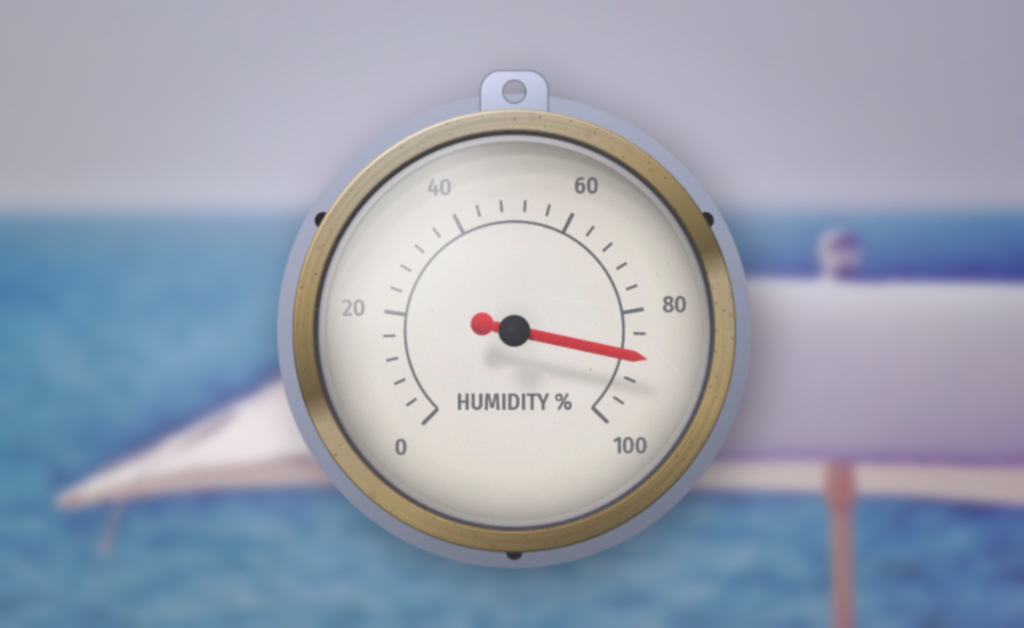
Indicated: 88,%
